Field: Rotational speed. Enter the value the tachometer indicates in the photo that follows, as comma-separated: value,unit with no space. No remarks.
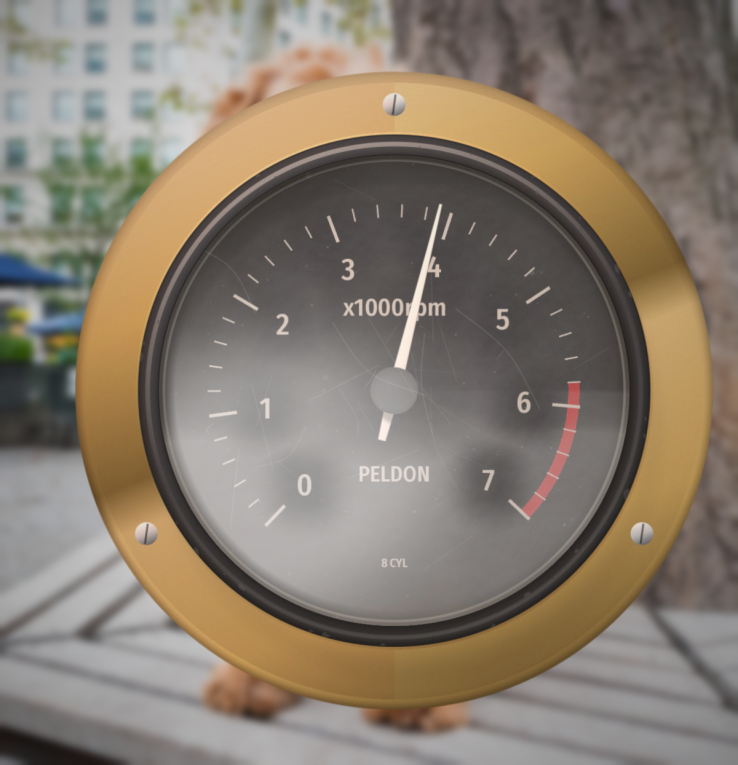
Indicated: 3900,rpm
